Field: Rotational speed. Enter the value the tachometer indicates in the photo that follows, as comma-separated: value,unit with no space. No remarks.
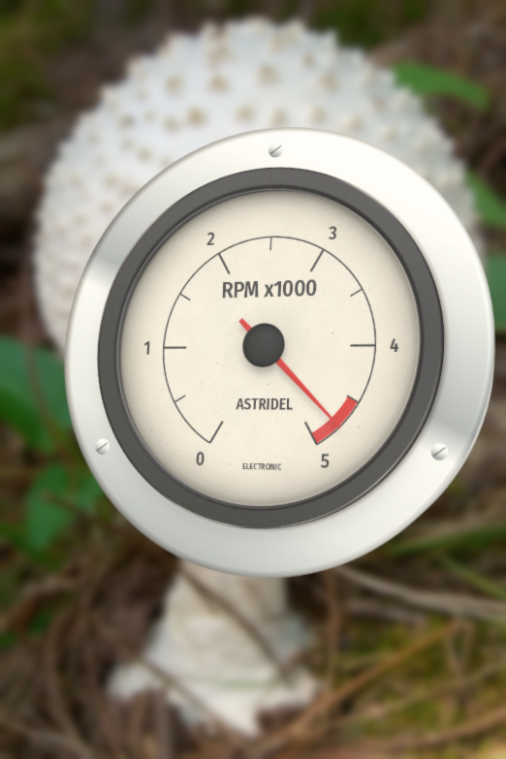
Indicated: 4750,rpm
